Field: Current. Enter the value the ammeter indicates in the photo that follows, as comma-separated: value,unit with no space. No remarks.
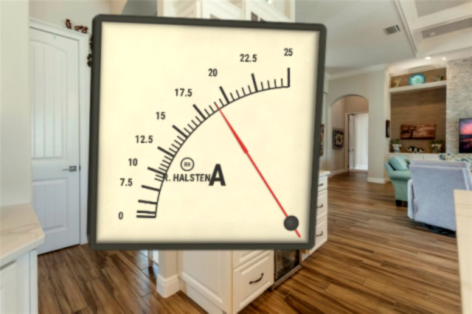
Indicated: 19,A
